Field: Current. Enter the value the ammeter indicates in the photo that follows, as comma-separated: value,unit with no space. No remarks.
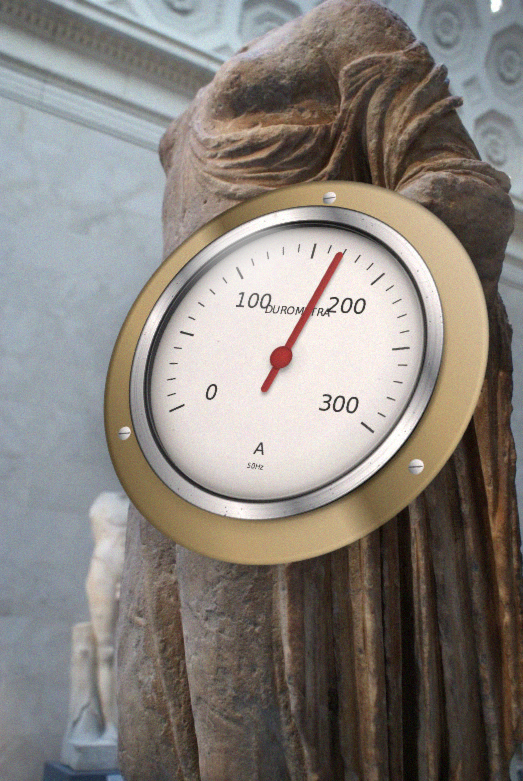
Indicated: 170,A
